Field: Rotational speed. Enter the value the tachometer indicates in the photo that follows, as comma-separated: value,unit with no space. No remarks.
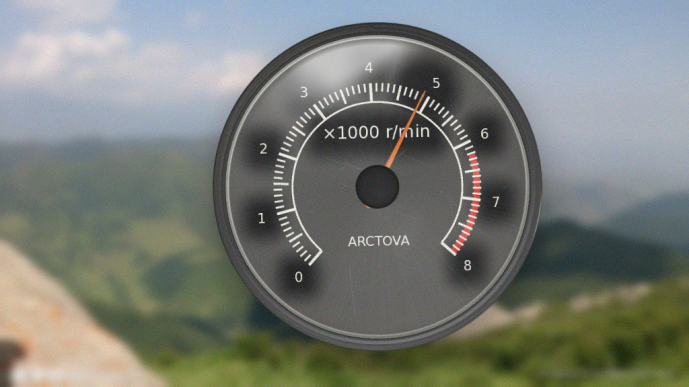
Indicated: 4900,rpm
